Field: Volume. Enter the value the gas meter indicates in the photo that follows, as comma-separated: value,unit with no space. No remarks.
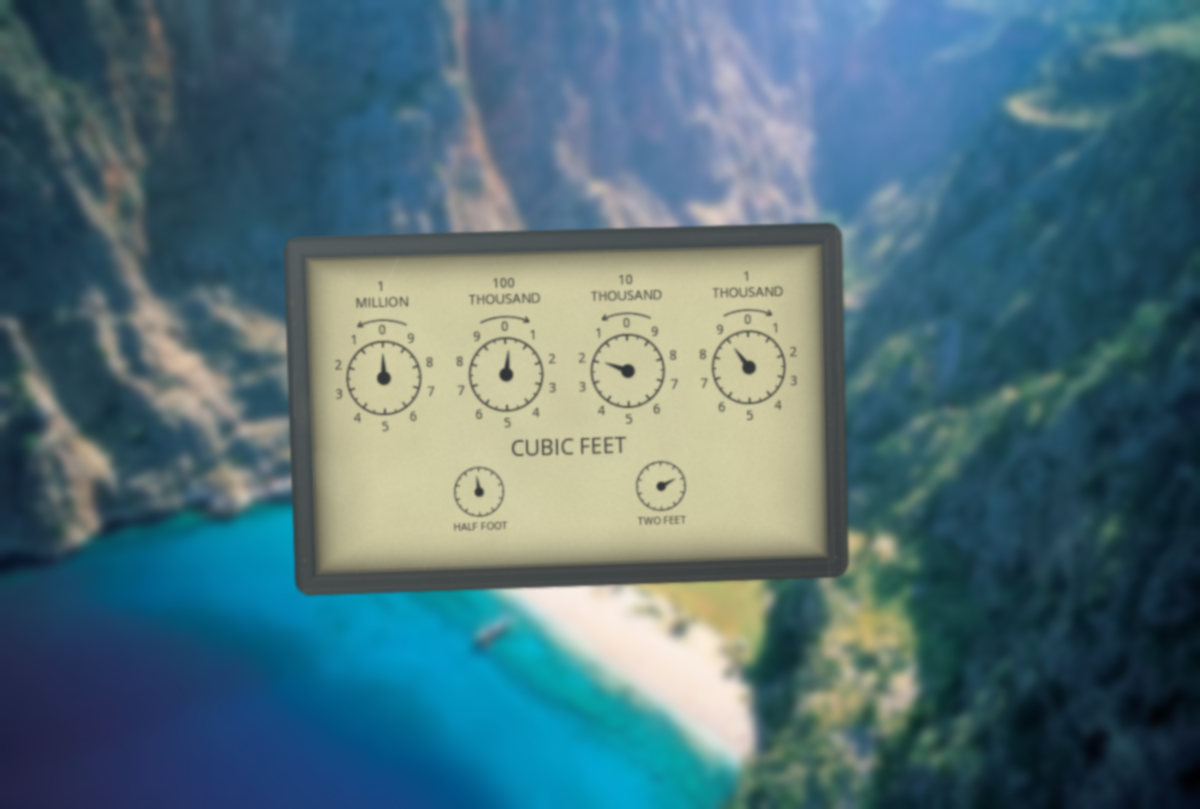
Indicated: 1900,ft³
